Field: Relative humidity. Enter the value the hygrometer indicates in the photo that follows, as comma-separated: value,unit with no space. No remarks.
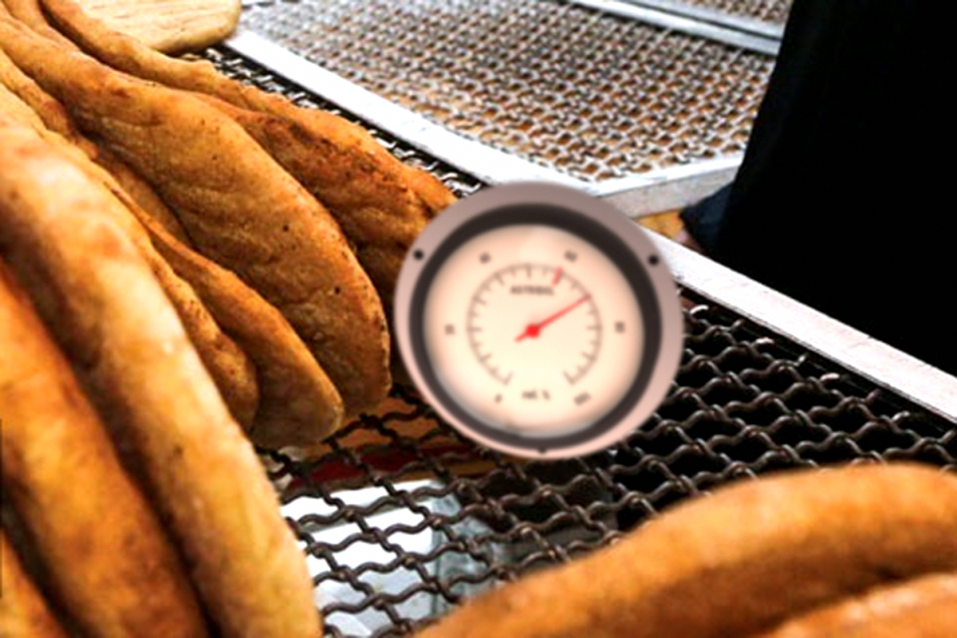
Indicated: 70,%
